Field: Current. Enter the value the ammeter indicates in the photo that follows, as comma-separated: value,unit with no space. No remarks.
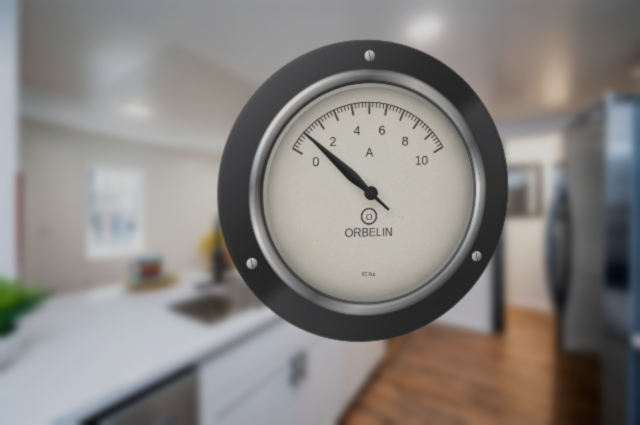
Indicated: 1,A
